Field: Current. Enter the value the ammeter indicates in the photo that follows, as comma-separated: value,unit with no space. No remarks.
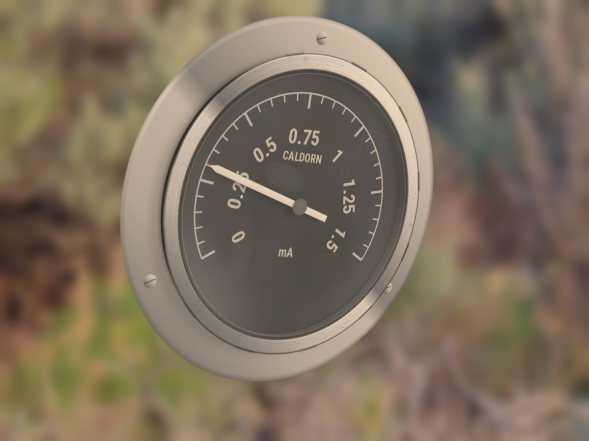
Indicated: 0.3,mA
